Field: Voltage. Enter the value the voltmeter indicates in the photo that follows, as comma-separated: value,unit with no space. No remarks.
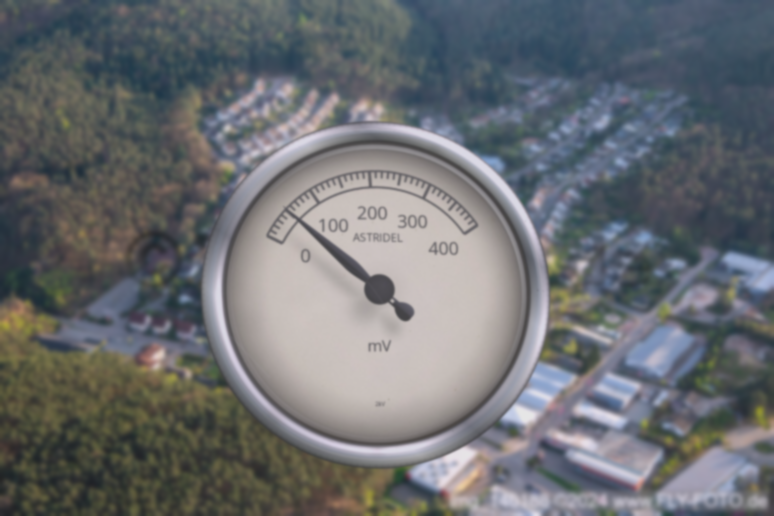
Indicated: 50,mV
